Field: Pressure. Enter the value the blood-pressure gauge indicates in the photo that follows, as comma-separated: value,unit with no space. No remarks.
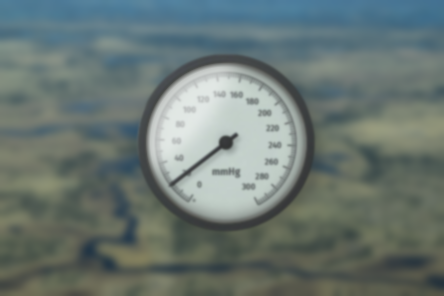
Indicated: 20,mmHg
